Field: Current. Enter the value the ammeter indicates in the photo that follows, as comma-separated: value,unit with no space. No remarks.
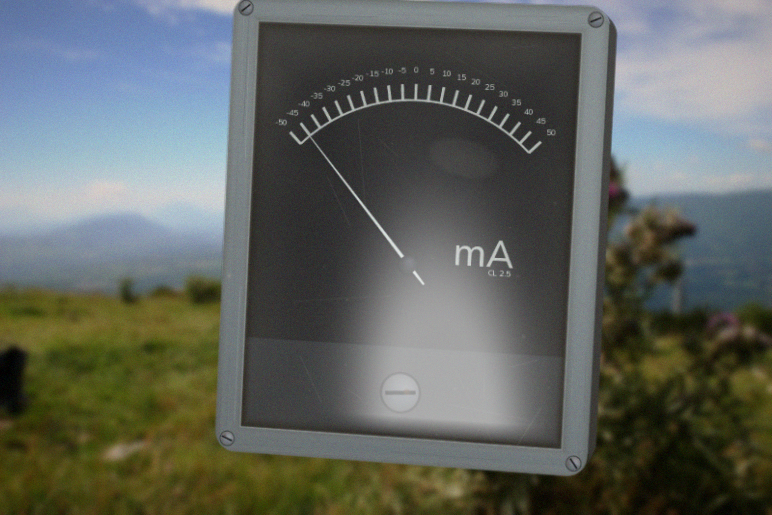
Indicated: -45,mA
